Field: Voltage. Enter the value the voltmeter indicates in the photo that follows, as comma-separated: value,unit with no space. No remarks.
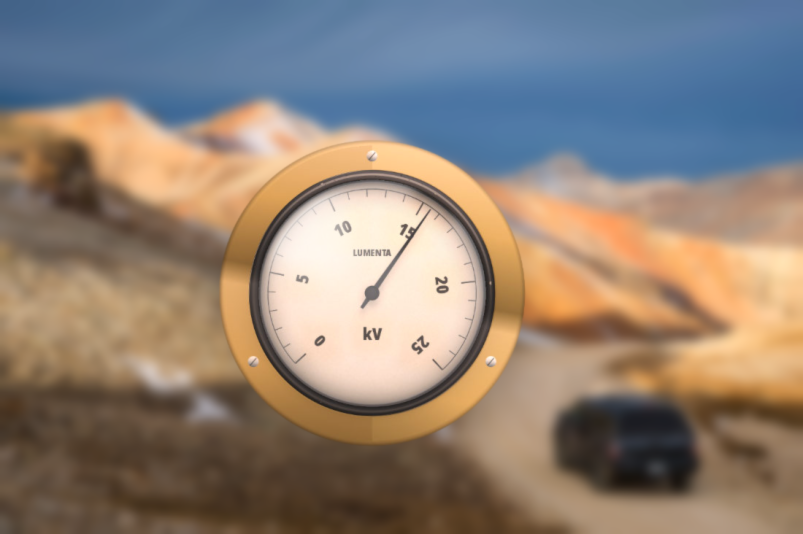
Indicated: 15.5,kV
